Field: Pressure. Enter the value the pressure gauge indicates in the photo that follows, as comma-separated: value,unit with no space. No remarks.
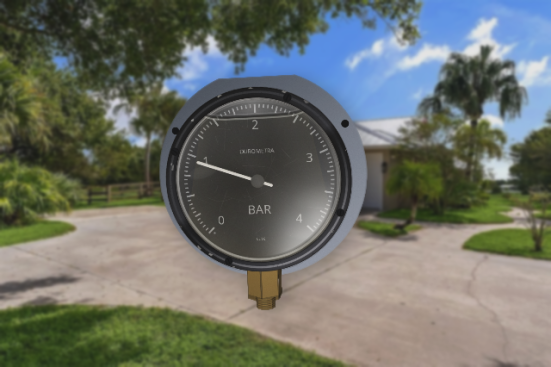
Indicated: 0.95,bar
